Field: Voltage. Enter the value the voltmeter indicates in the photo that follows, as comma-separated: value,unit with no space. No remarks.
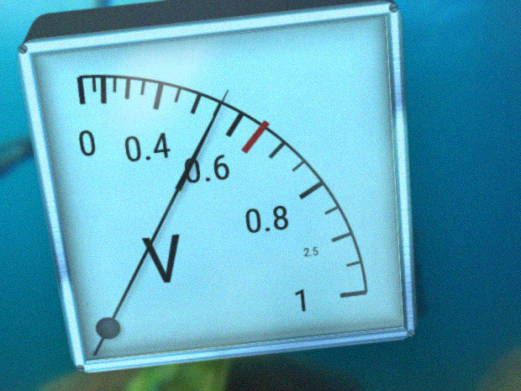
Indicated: 0.55,V
